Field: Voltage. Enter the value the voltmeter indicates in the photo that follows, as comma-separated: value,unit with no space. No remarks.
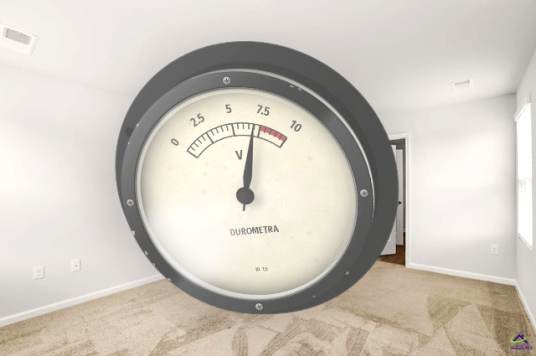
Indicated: 7,V
